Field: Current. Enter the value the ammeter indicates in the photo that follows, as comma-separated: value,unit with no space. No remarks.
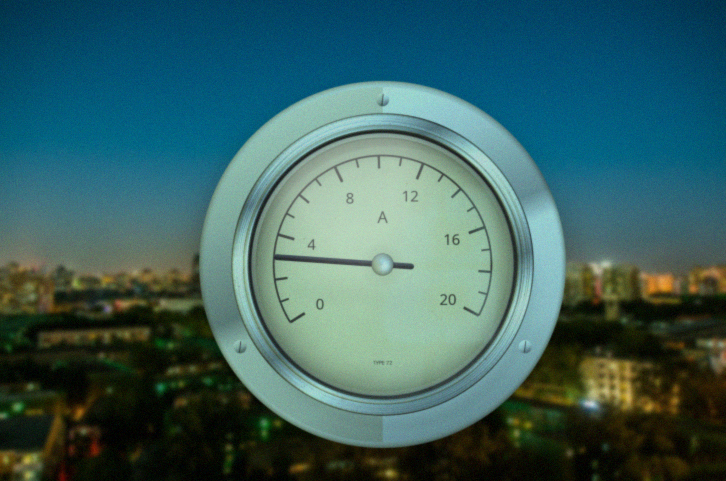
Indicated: 3,A
